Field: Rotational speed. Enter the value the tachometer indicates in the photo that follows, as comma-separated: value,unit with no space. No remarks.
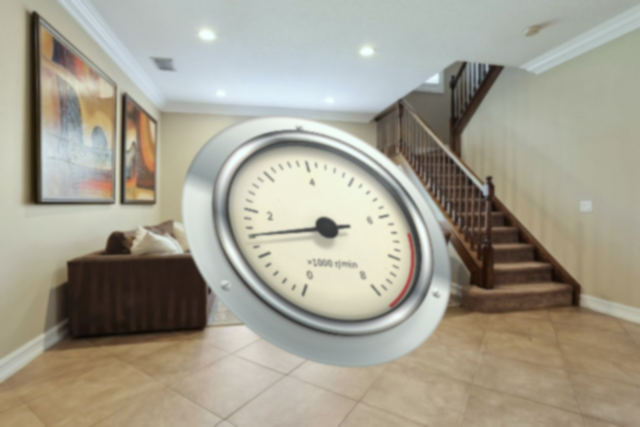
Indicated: 1400,rpm
